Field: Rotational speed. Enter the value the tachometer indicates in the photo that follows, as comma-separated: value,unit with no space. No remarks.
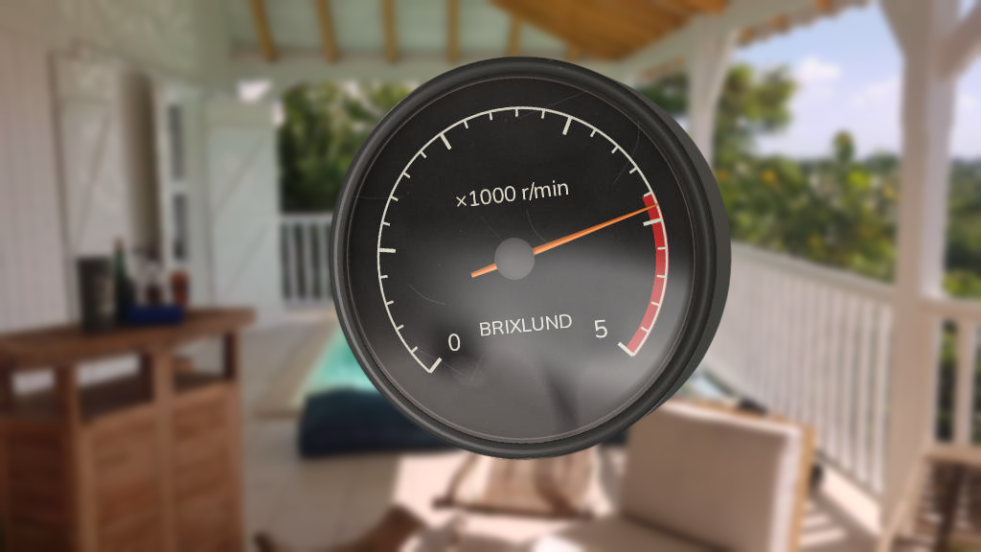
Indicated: 3900,rpm
